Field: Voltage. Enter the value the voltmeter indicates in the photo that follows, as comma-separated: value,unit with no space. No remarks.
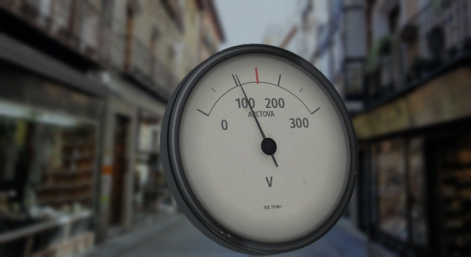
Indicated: 100,V
